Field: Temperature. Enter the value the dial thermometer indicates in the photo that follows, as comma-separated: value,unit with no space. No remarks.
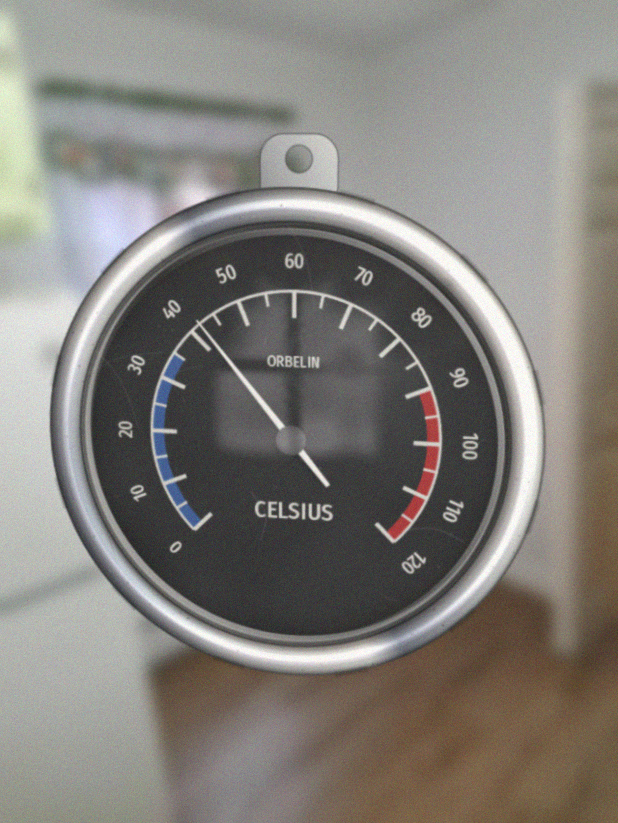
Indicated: 42.5,°C
